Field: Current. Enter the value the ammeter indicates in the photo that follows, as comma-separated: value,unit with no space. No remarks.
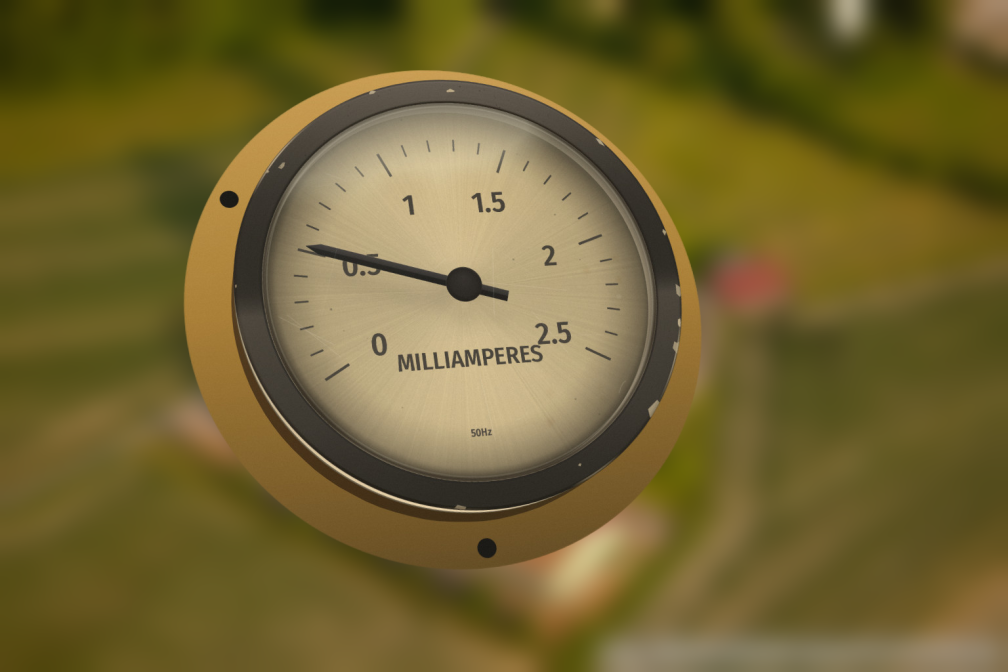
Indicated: 0.5,mA
